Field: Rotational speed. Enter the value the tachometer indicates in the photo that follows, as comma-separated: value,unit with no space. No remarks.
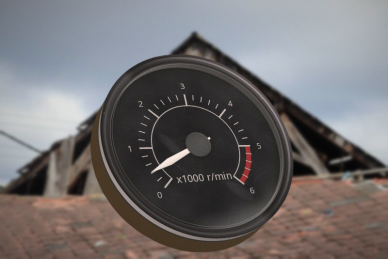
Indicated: 400,rpm
